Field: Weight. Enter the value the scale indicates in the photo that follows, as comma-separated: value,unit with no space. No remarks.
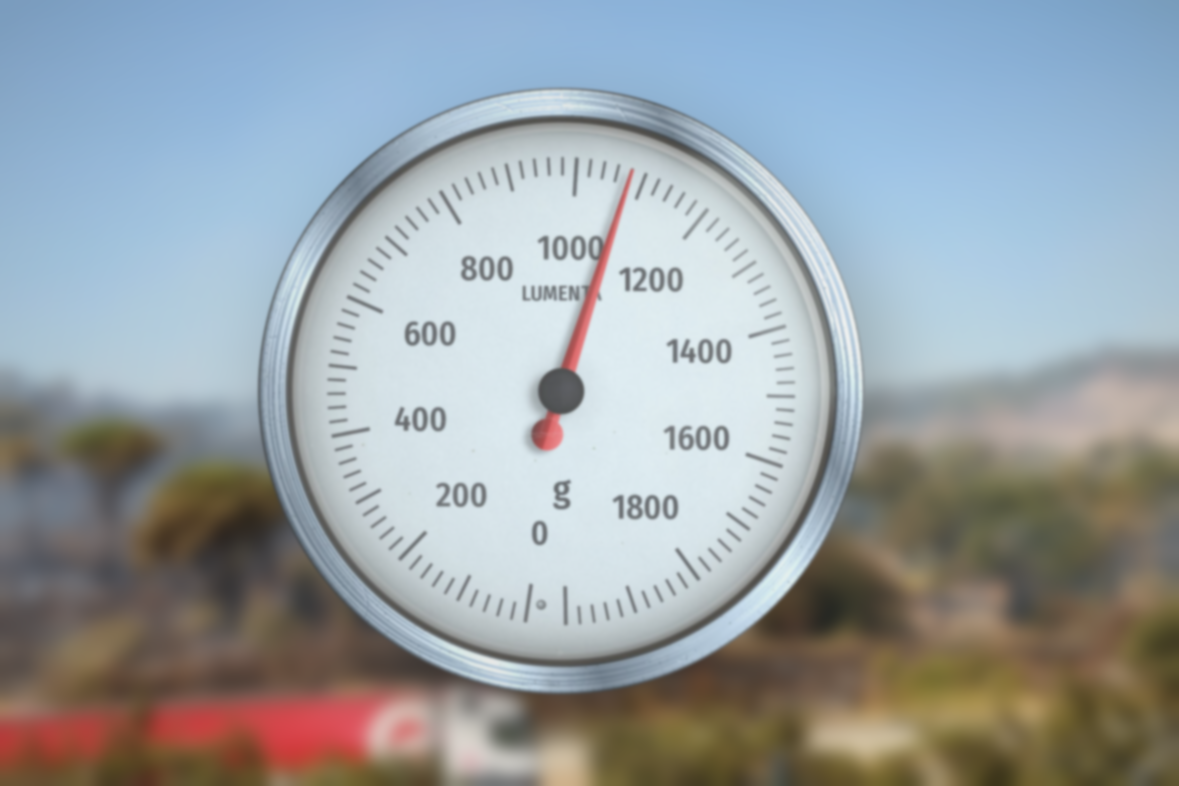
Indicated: 1080,g
